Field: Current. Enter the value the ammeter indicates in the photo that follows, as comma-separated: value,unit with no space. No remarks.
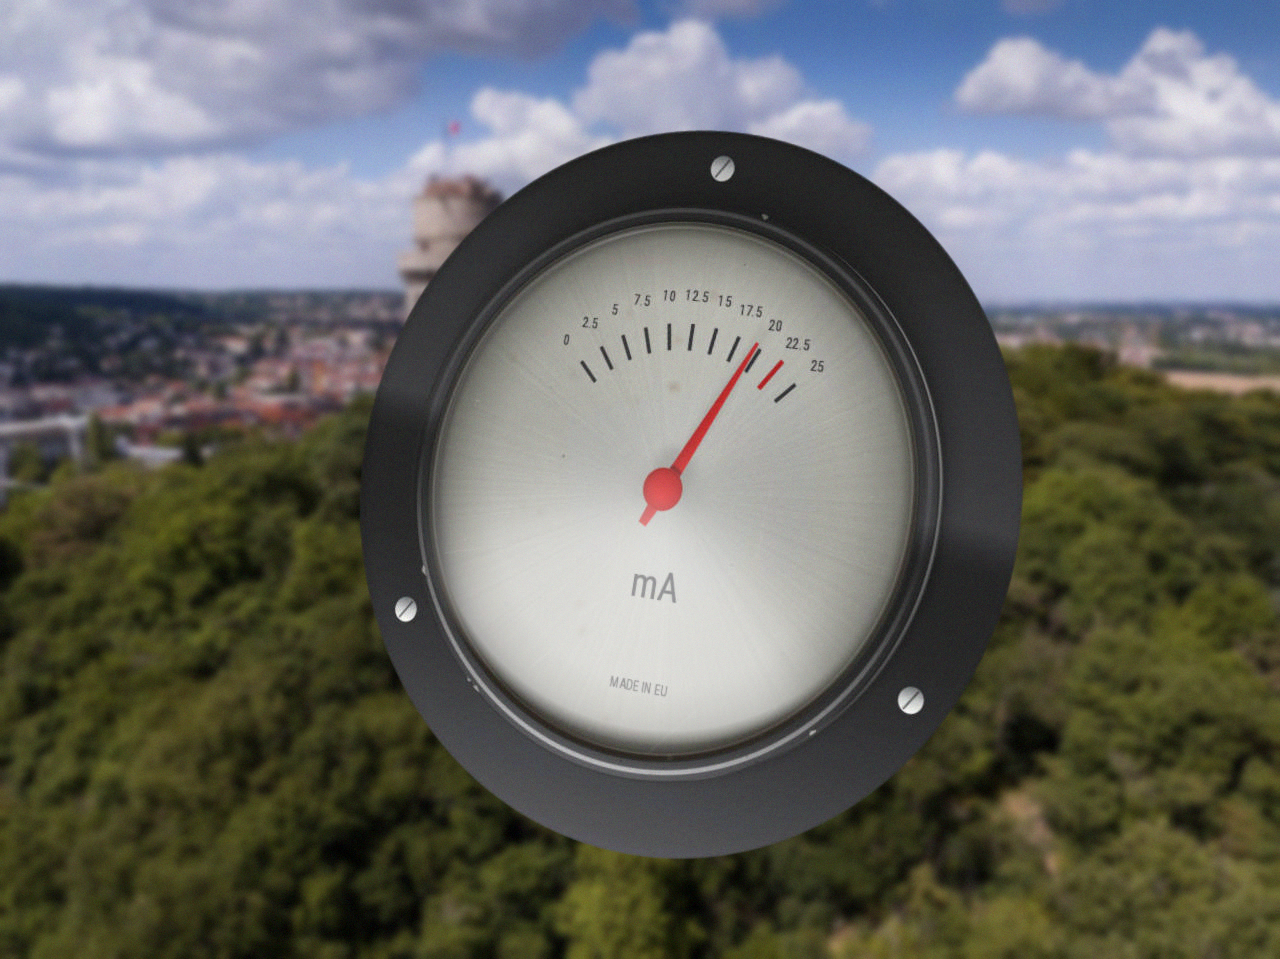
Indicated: 20,mA
